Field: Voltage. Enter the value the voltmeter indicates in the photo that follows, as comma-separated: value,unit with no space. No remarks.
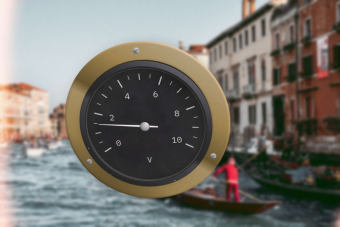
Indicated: 1.5,V
